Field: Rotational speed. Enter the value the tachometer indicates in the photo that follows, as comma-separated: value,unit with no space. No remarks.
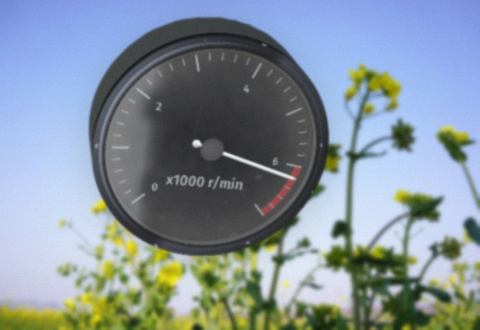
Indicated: 6200,rpm
